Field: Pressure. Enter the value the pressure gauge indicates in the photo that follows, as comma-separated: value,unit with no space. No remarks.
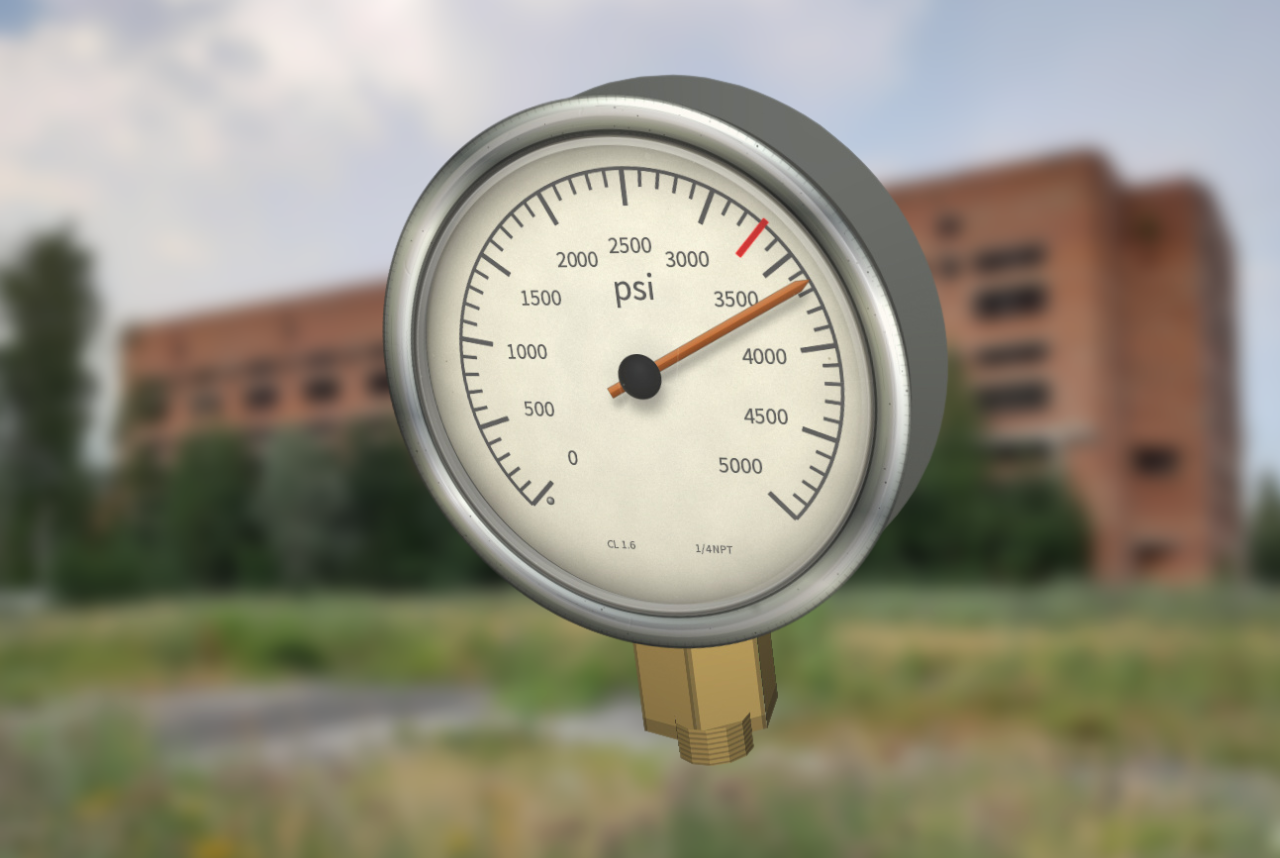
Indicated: 3650,psi
